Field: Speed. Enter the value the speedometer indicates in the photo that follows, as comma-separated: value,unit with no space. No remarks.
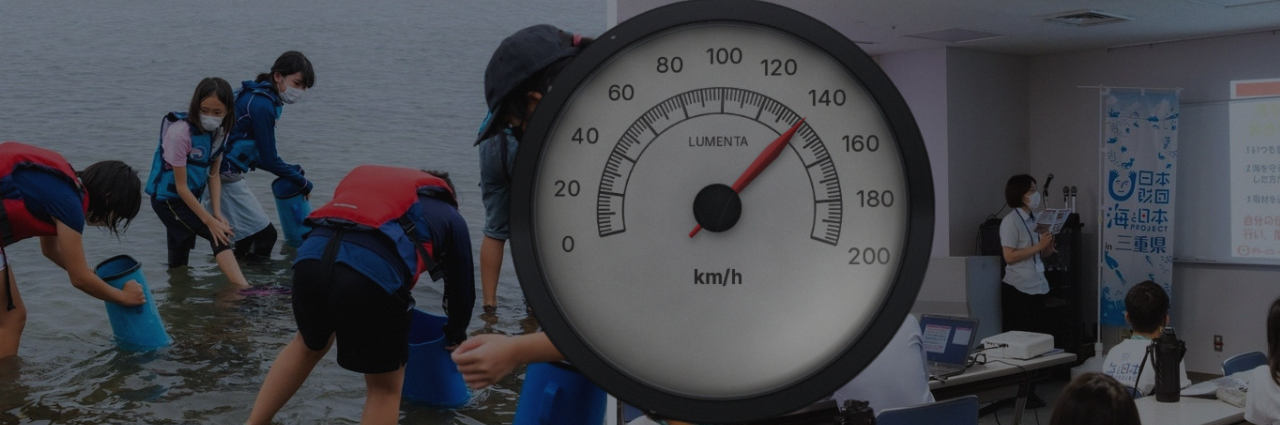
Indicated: 140,km/h
